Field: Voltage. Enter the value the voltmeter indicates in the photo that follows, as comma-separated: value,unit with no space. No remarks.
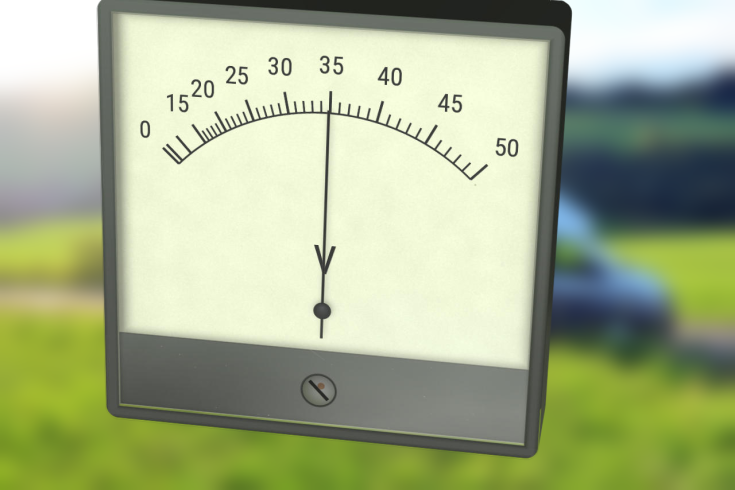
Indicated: 35,V
